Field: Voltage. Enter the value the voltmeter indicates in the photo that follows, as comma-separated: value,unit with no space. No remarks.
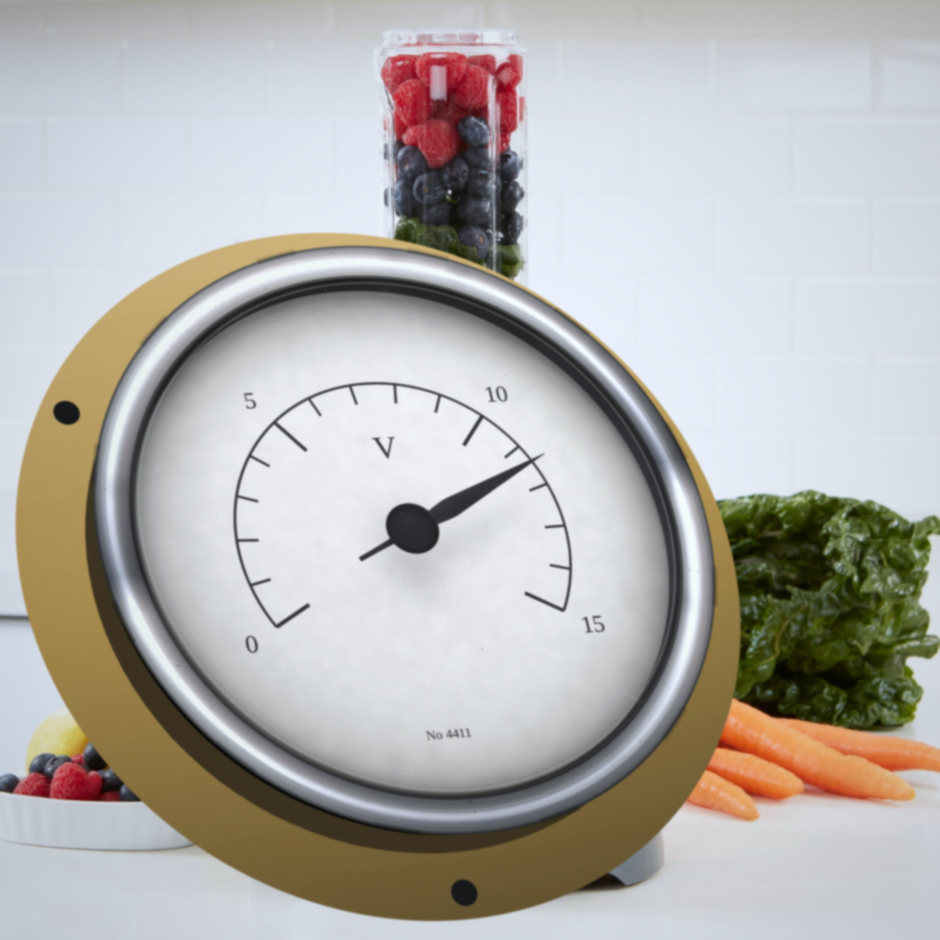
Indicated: 11.5,V
